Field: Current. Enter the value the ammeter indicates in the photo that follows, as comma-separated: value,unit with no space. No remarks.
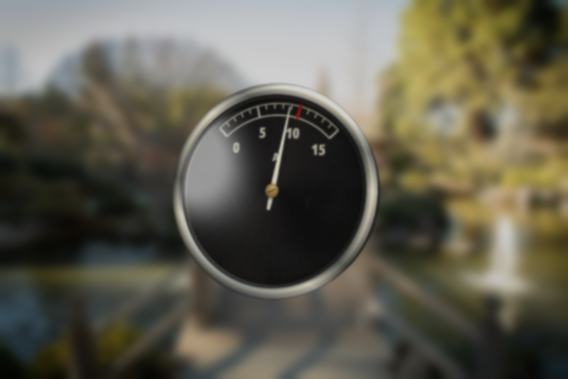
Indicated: 9,A
